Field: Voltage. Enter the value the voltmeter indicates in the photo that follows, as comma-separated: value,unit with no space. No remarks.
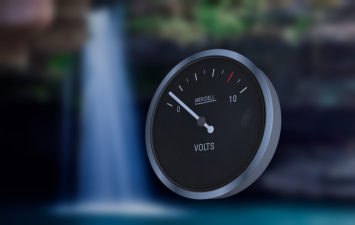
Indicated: 1,V
